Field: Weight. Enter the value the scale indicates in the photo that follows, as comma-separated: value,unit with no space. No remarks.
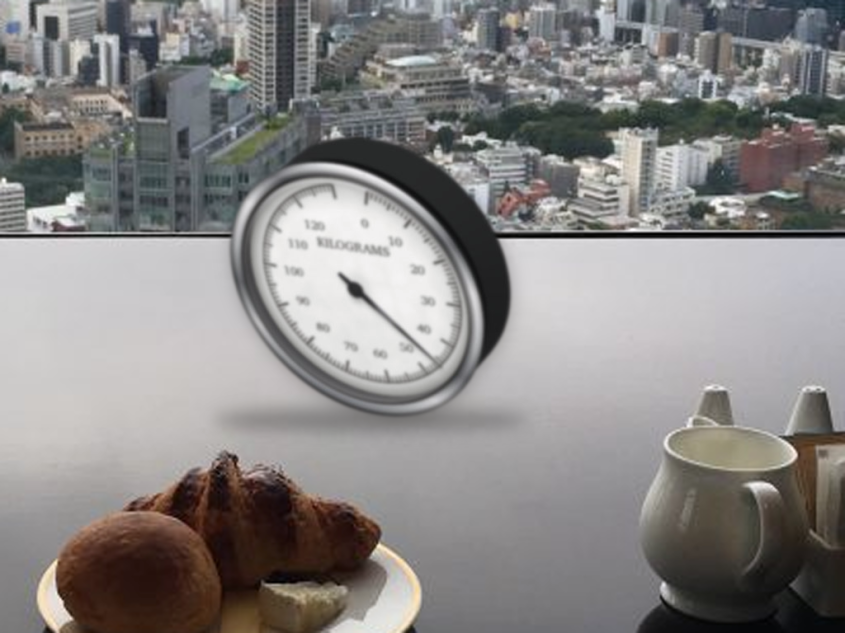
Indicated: 45,kg
